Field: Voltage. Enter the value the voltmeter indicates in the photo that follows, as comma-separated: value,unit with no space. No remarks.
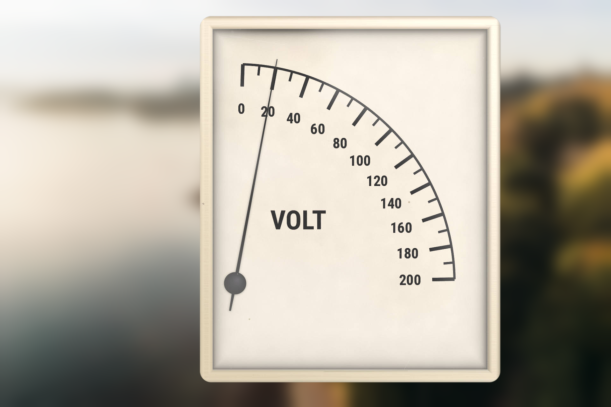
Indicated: 20,V
